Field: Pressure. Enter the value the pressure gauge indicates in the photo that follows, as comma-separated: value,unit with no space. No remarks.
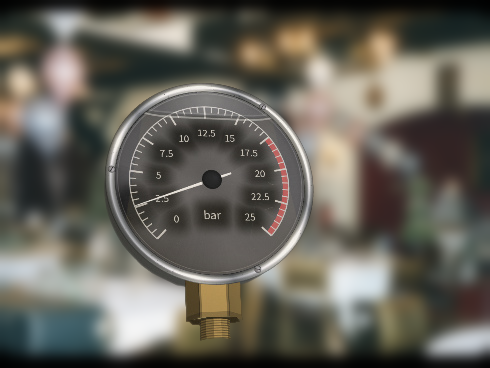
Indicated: 2.5,bar
